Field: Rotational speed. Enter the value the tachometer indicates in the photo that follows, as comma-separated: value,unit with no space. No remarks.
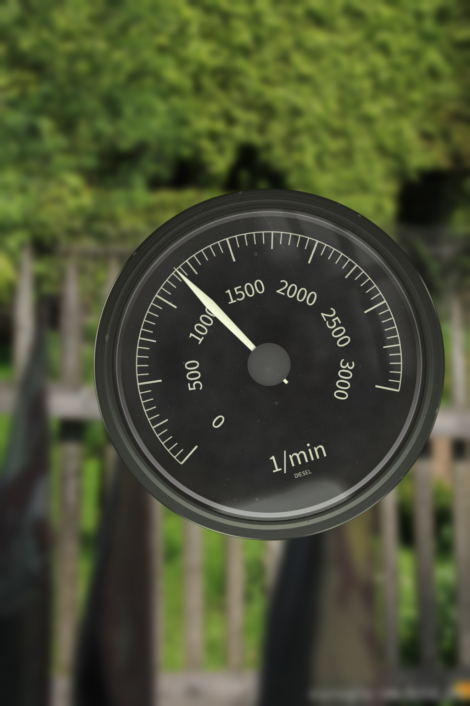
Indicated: 1175,rpm
